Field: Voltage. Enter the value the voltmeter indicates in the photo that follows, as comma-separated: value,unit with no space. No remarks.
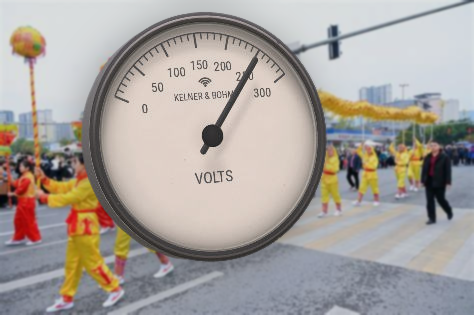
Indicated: 250,V
